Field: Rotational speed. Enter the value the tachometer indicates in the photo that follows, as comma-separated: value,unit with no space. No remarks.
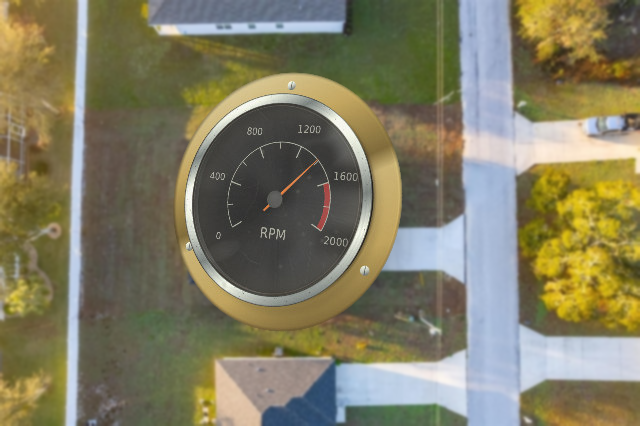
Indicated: 1400,rpm
